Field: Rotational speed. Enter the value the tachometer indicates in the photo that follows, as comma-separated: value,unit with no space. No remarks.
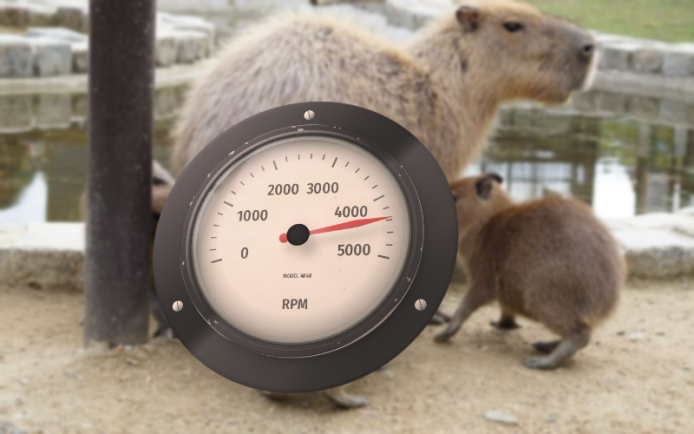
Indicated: 4400,rpm
